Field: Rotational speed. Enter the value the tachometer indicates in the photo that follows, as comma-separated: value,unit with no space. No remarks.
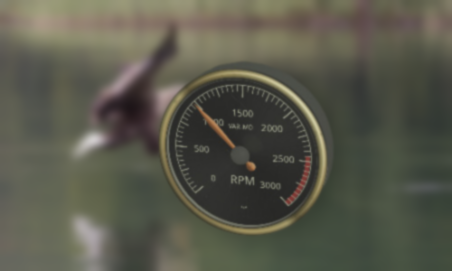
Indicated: 1000,rpm
